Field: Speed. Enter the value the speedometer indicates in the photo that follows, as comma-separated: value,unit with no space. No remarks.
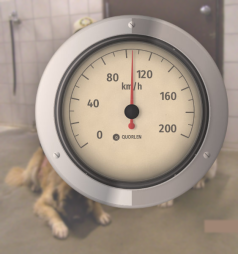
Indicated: 105,km/h
